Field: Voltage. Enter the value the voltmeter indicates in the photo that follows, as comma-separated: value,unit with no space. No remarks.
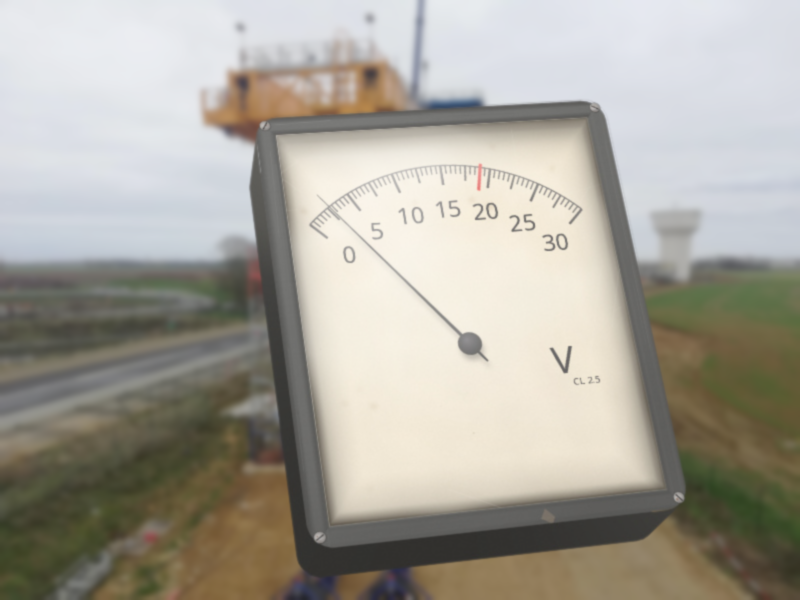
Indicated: 2.5,V
